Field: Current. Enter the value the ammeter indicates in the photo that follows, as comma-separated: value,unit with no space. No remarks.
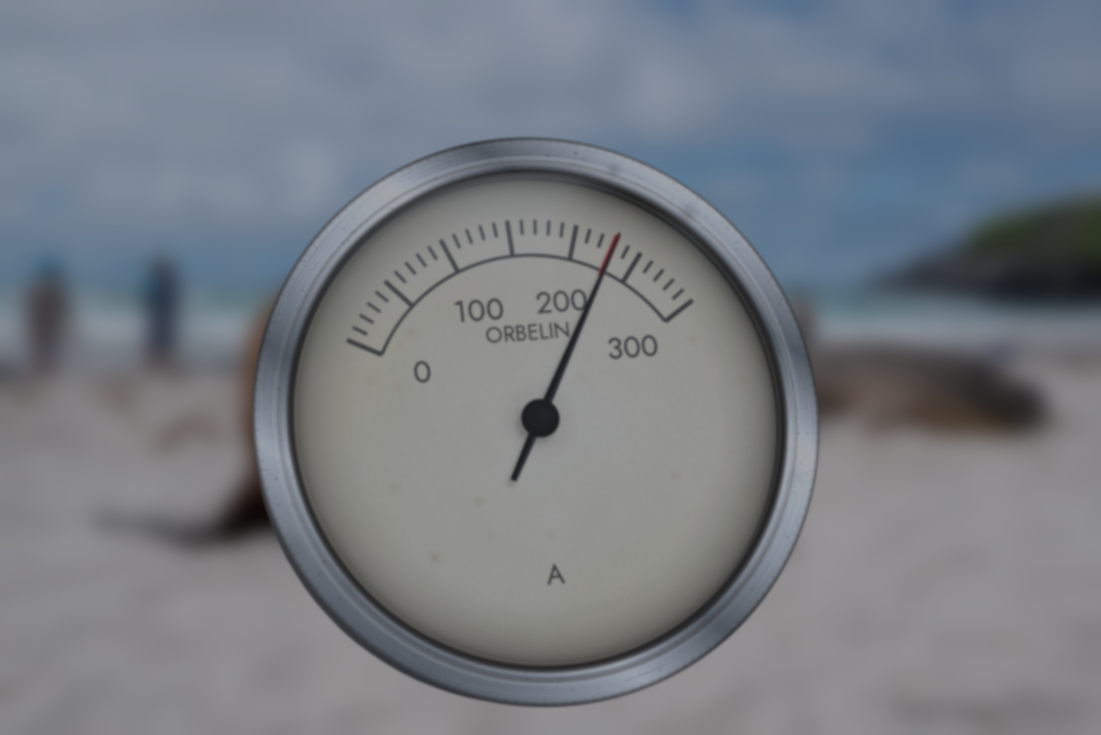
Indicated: 230,A
